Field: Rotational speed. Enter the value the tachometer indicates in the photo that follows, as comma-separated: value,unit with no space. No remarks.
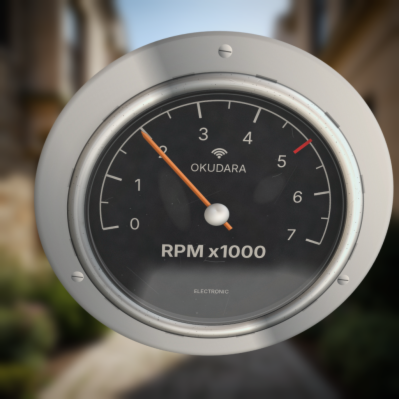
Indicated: 2000,rpm
